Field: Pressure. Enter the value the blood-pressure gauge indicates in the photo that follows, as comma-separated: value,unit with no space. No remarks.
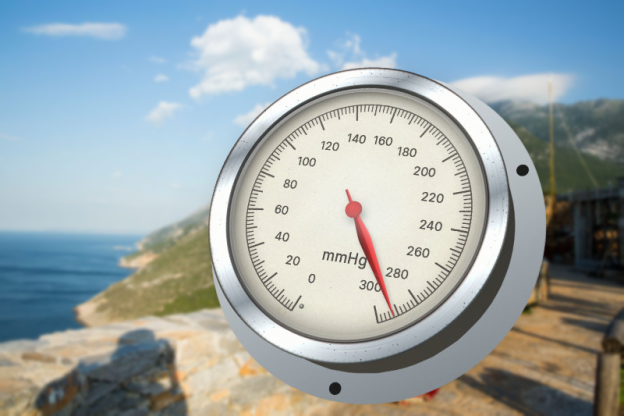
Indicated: 292,mmHg
